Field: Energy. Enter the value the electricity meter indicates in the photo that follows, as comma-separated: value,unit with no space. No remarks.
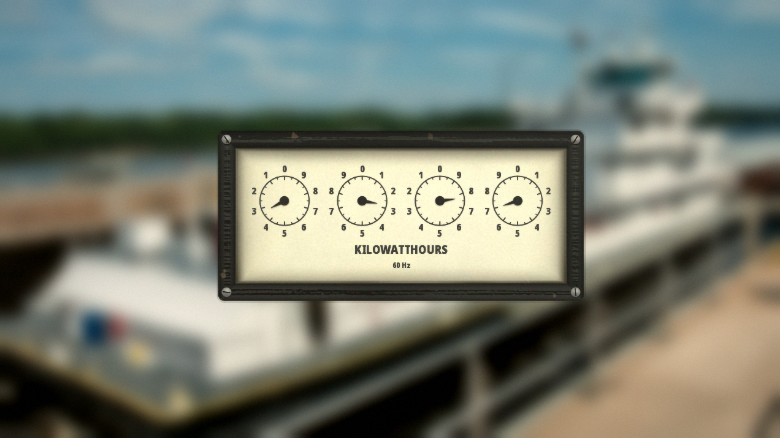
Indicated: 3277,kWh
